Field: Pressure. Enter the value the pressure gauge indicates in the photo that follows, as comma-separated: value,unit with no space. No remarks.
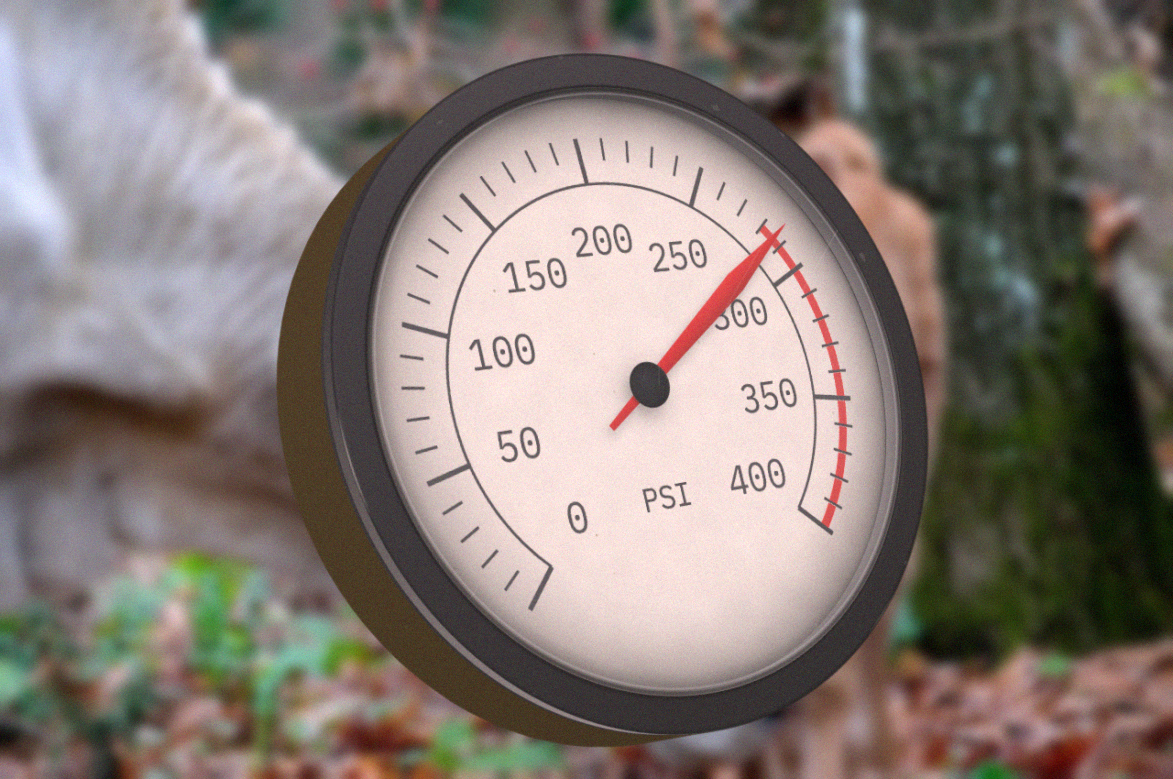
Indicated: 285,psi
